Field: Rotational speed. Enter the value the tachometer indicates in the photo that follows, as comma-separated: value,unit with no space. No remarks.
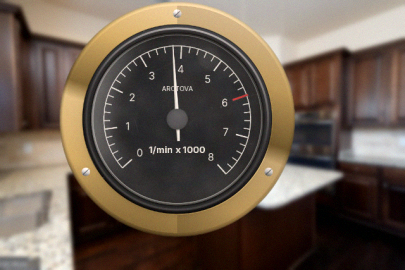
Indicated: 3800,rpm
